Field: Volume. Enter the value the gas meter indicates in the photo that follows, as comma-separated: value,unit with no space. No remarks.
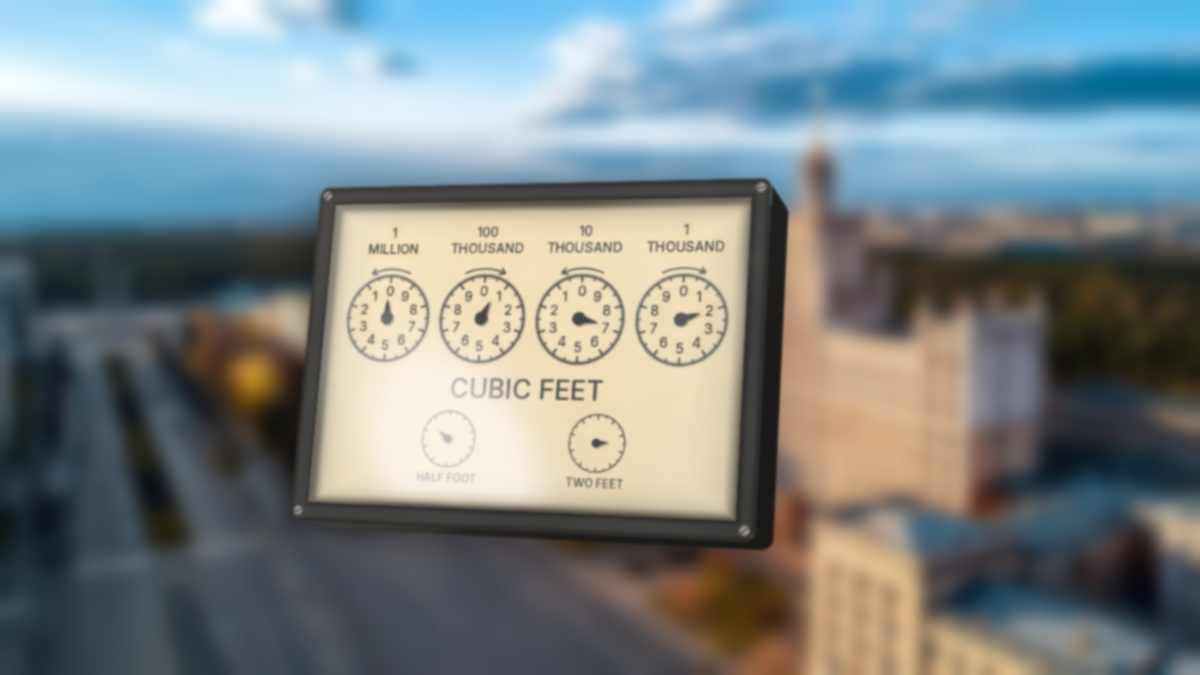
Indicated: 7200,ft³
